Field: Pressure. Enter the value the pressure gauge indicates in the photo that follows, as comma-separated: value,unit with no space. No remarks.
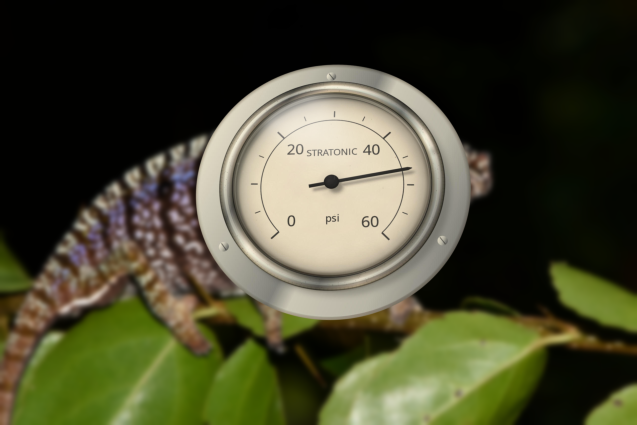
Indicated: 47.5,psi
